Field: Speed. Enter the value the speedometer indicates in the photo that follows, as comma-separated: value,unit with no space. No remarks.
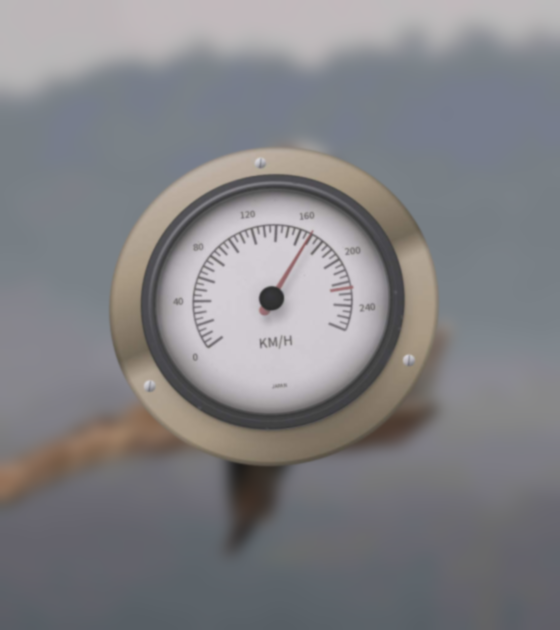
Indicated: 170,km/h
